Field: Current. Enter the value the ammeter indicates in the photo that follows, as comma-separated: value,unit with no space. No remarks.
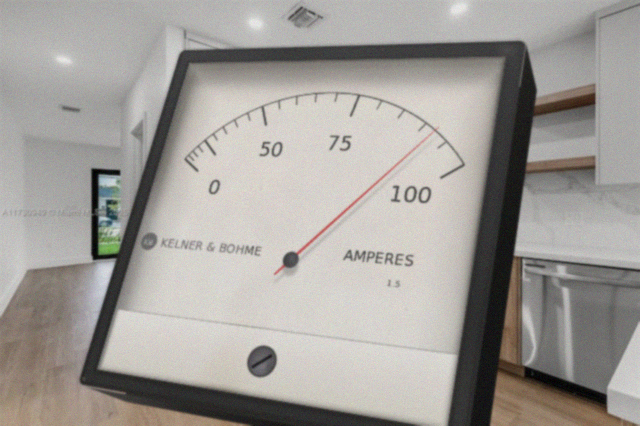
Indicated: 92.5,A
